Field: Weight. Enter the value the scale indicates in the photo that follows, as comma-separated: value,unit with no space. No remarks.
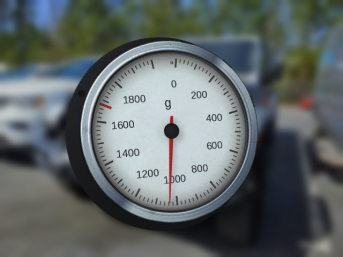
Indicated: 1040,g
